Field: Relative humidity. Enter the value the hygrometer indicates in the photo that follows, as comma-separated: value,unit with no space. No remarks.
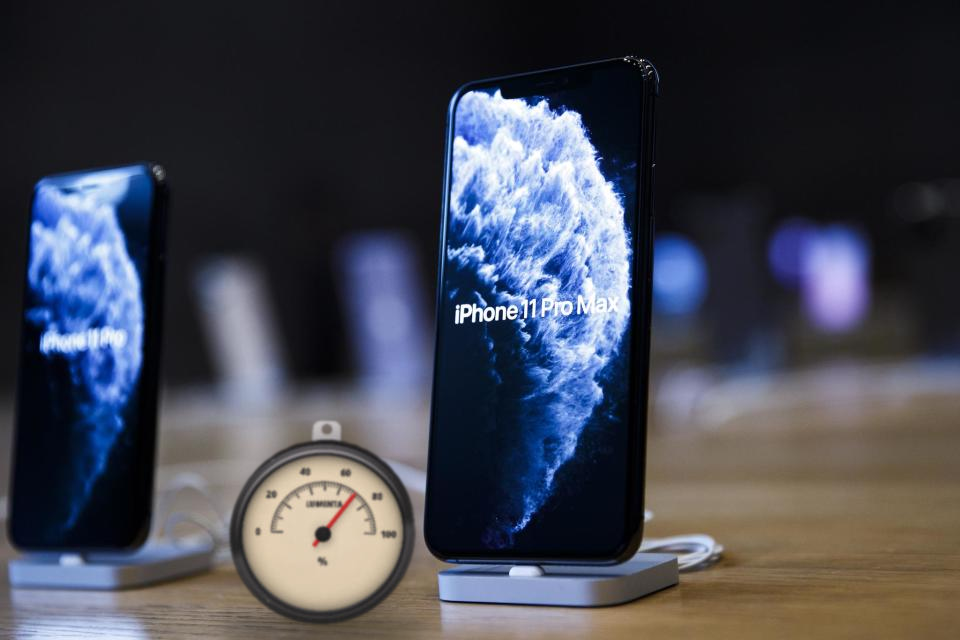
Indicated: 70,%
